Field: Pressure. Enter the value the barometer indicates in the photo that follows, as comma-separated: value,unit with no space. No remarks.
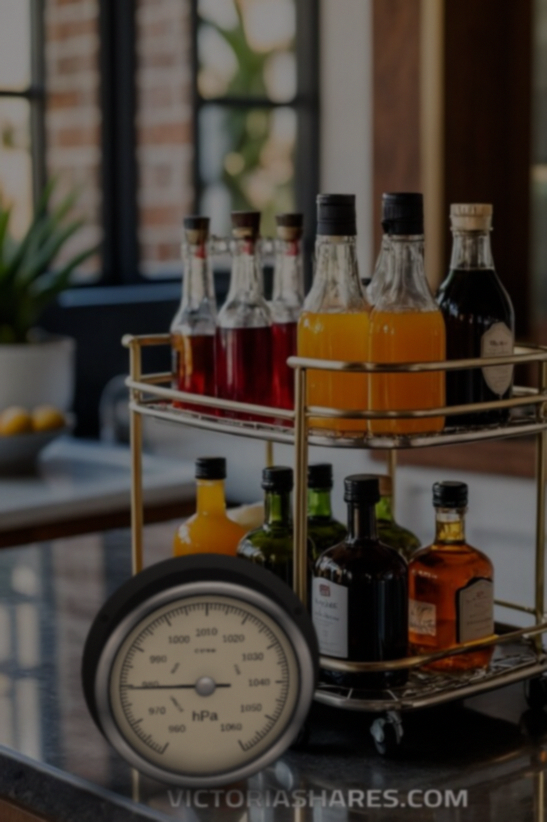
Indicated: 980,hPa
